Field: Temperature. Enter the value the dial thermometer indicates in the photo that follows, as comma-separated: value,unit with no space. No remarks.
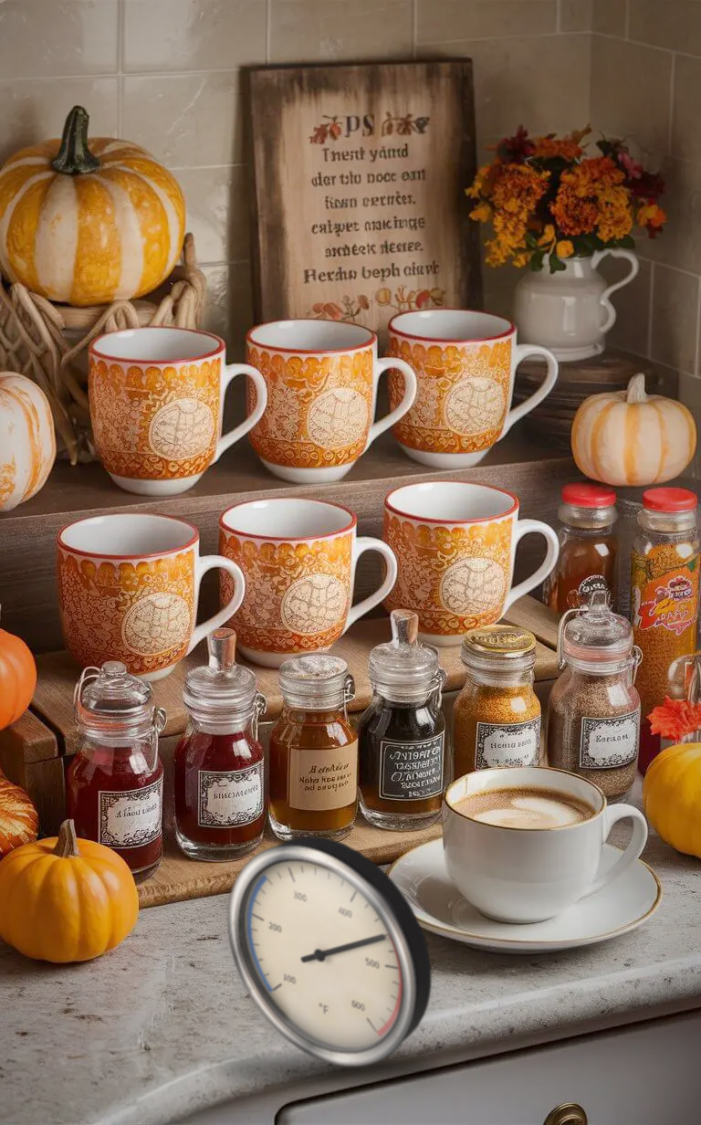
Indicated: 460,°F
